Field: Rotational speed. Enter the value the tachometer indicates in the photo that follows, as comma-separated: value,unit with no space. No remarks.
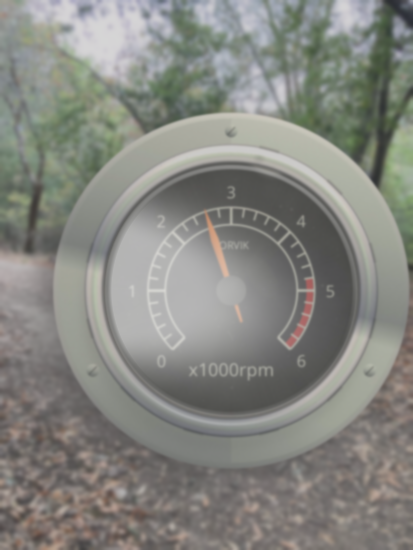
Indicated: 2600,rpm
